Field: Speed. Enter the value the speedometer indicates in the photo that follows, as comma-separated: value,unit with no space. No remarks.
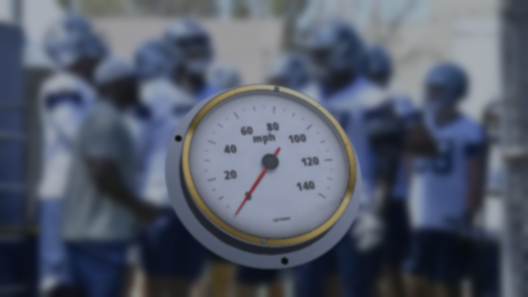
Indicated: 0,mph
